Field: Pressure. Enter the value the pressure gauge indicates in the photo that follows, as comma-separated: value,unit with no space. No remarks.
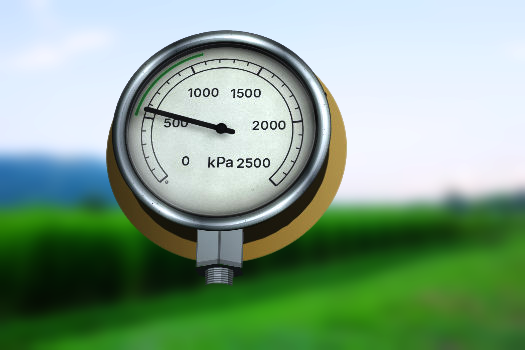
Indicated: 550,kPa
